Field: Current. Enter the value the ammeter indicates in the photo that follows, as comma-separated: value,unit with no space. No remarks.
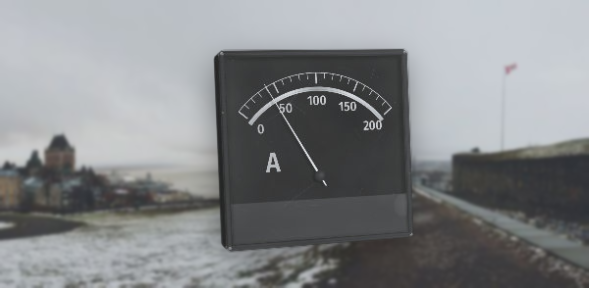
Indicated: 40,A
